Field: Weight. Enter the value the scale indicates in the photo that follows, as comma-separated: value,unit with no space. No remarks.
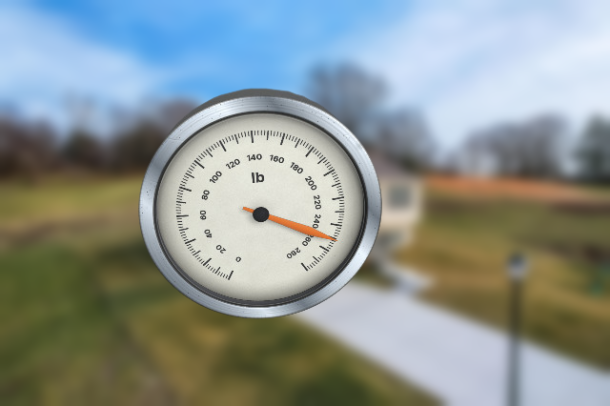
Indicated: 250,lb
